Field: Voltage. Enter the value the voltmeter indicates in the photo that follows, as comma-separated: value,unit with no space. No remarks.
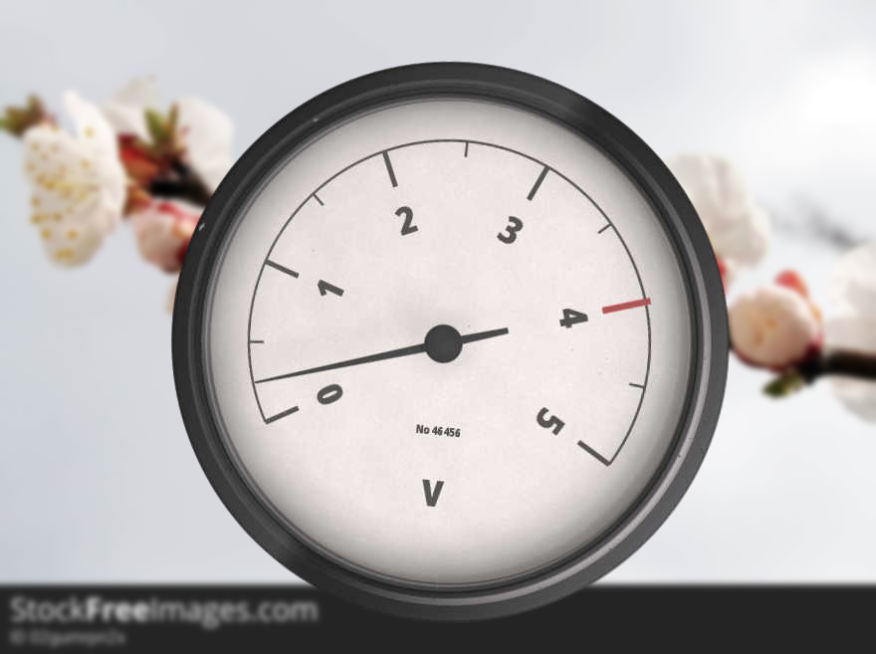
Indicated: 0.25,V
